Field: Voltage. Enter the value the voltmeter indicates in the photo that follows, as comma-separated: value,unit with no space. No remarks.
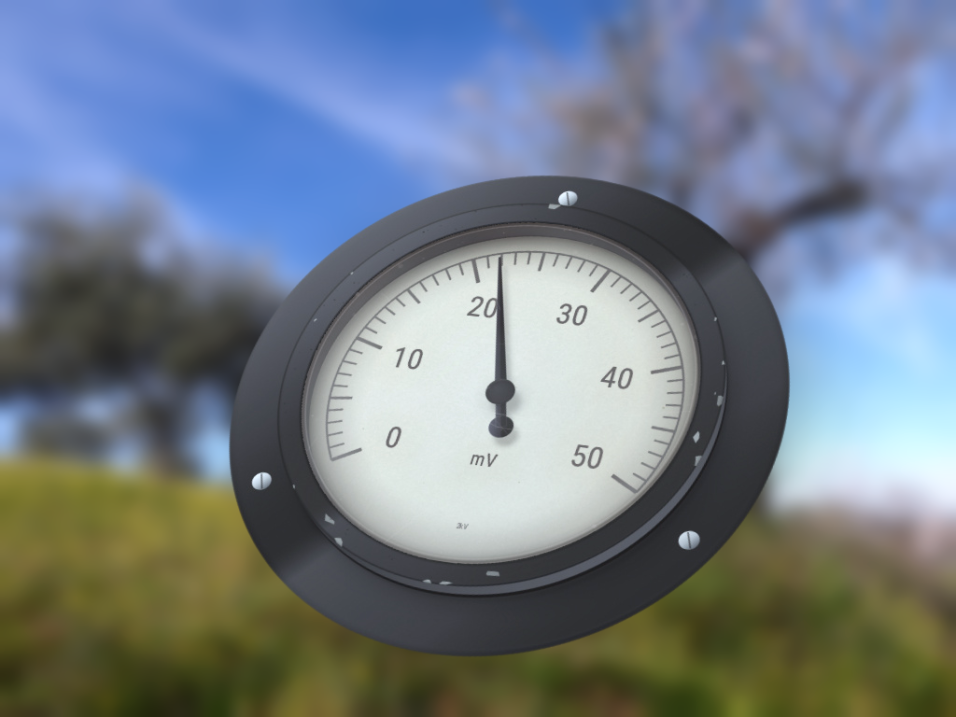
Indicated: 22,mV
